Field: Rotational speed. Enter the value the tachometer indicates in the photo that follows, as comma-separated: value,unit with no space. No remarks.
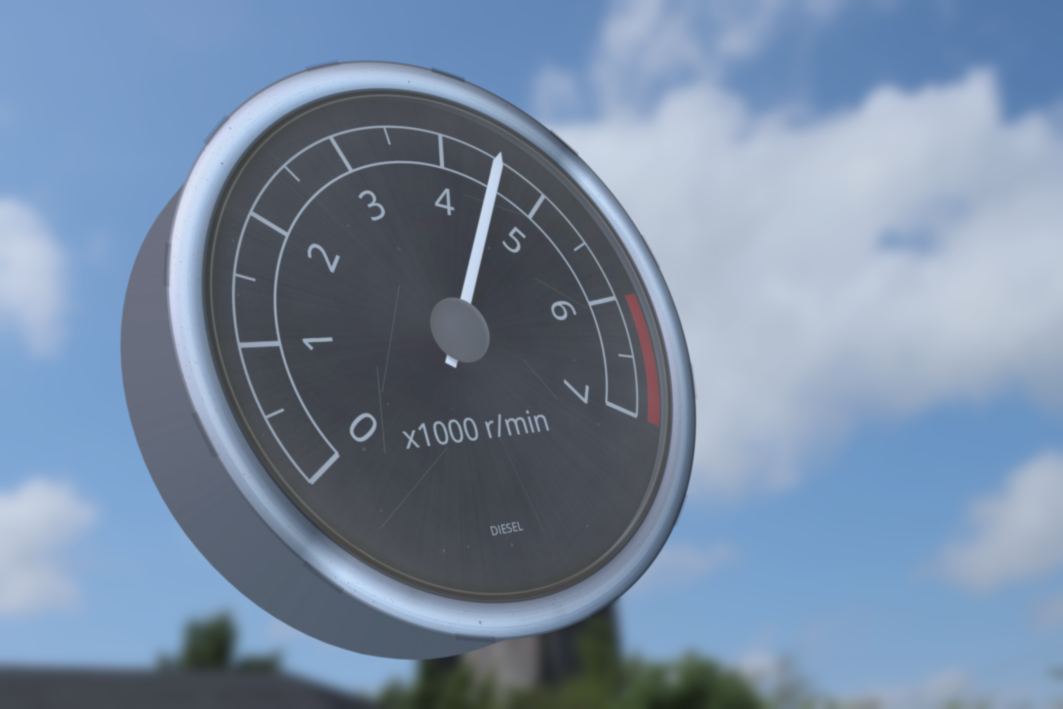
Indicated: 4500,rpm
